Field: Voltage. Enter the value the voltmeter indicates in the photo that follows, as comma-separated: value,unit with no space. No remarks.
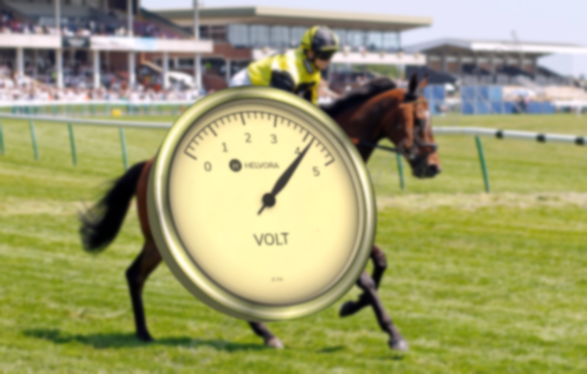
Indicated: 4.2,V
